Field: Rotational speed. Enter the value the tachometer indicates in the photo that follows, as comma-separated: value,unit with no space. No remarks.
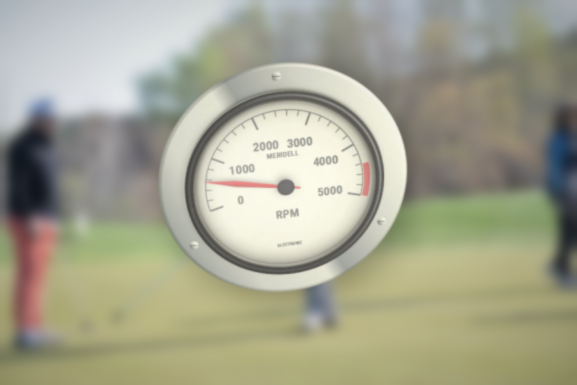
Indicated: 600,rpm
